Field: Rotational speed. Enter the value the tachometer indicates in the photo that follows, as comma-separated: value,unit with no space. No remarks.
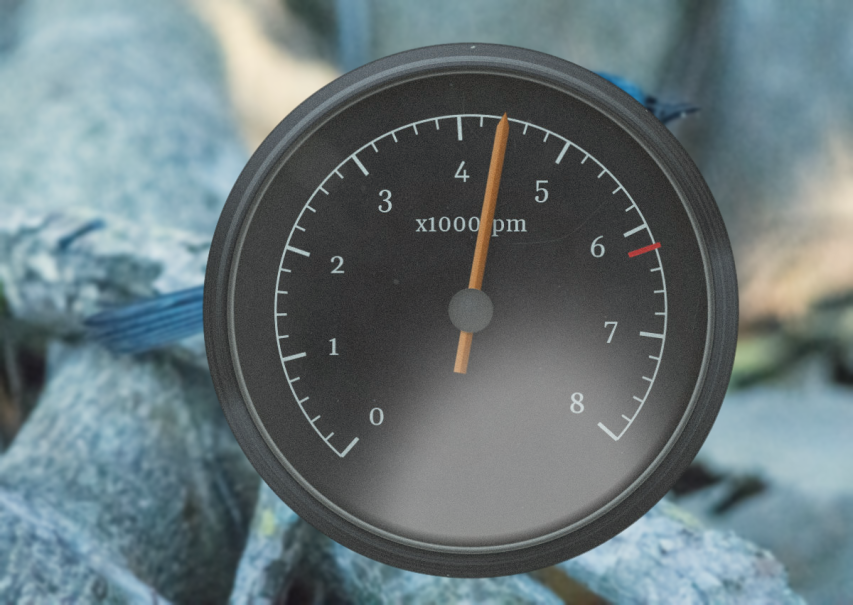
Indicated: 4400,rpm
